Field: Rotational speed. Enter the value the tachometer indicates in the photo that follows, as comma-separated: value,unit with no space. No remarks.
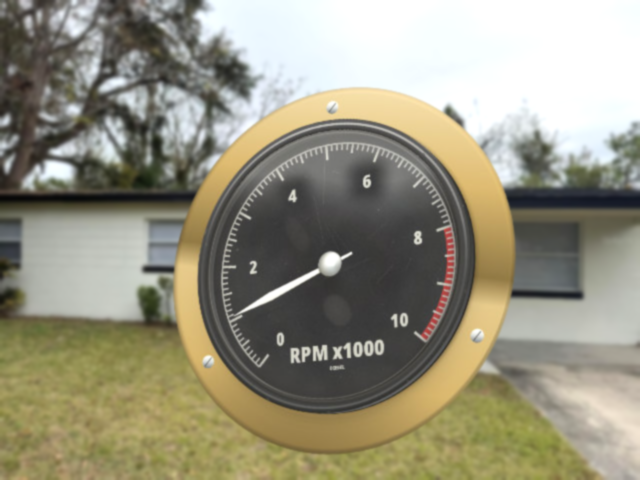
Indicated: 1000,rpm
